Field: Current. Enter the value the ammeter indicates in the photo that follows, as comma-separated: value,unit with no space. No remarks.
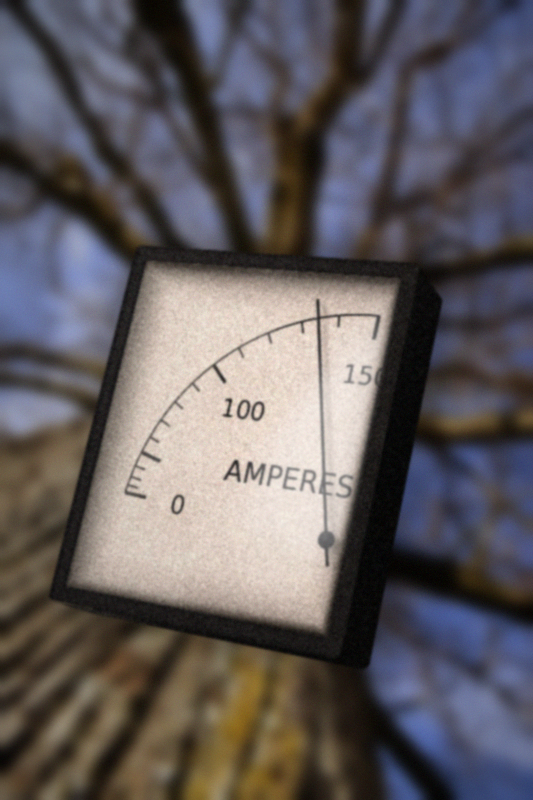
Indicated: 135,A
